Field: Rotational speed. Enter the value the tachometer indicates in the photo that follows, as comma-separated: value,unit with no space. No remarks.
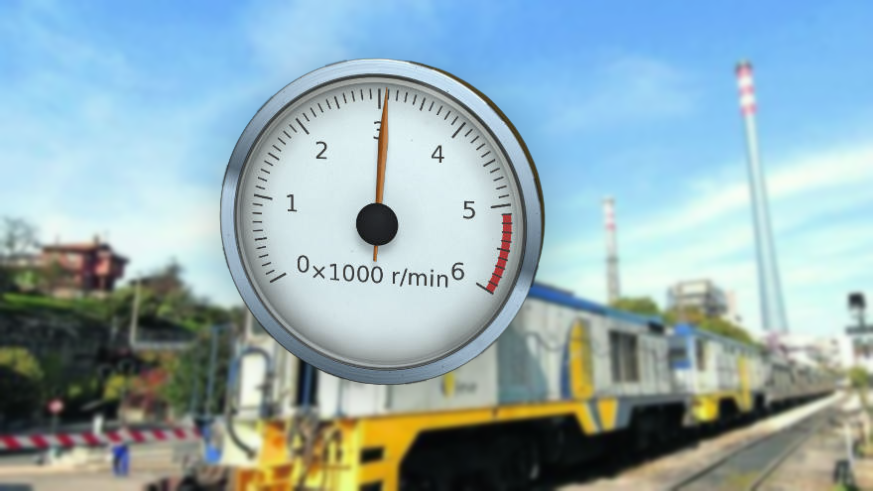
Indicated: 3100,rpm
